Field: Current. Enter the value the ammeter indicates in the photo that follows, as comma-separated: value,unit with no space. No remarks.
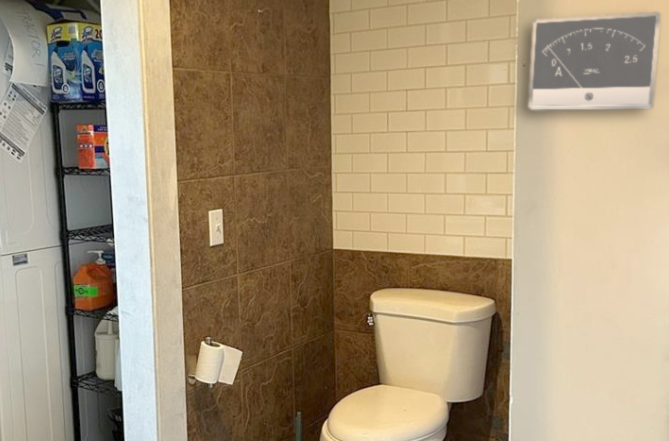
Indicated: 0.5,A
